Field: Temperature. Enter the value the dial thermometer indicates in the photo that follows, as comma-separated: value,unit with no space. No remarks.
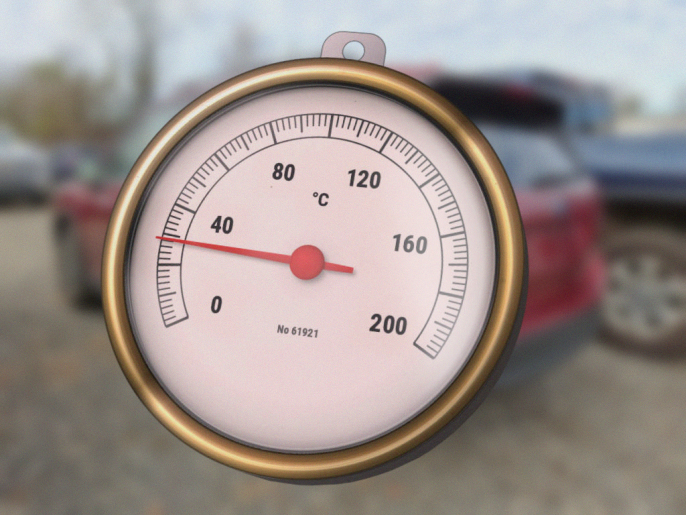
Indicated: 28,°C
